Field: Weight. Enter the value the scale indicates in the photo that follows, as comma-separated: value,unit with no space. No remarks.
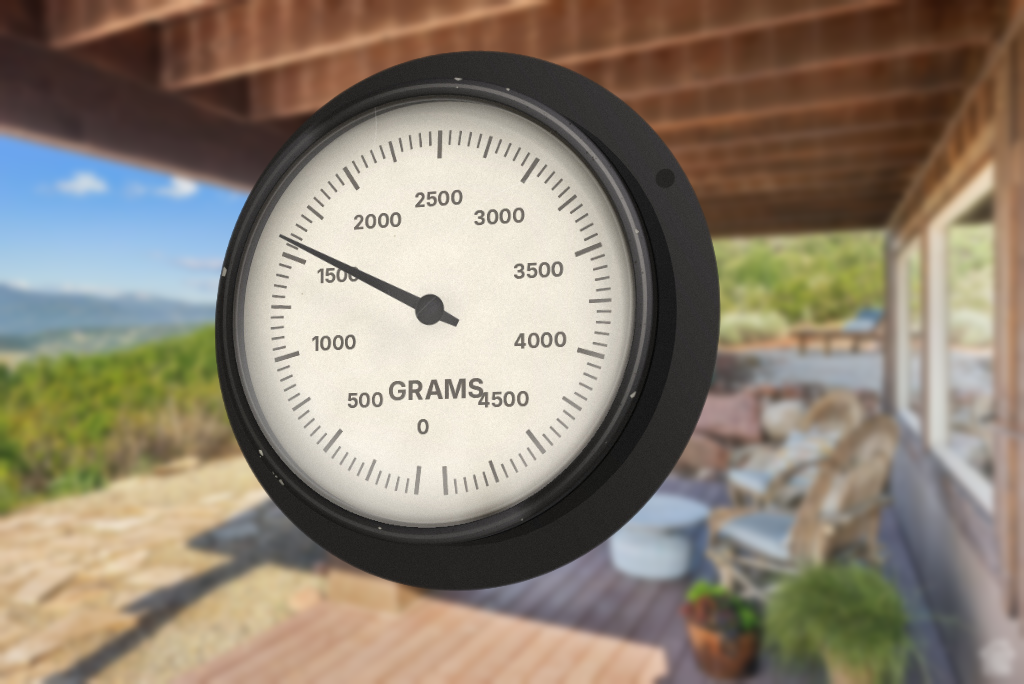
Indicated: 1575,g
